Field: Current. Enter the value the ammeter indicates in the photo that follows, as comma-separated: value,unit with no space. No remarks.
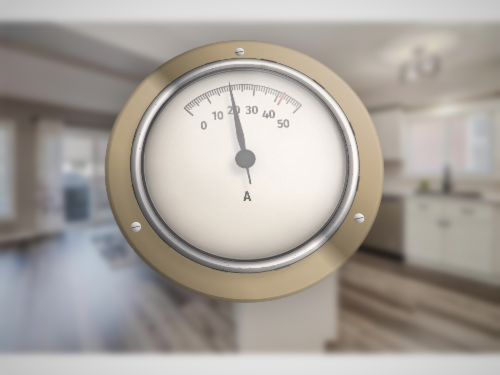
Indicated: 20,A
